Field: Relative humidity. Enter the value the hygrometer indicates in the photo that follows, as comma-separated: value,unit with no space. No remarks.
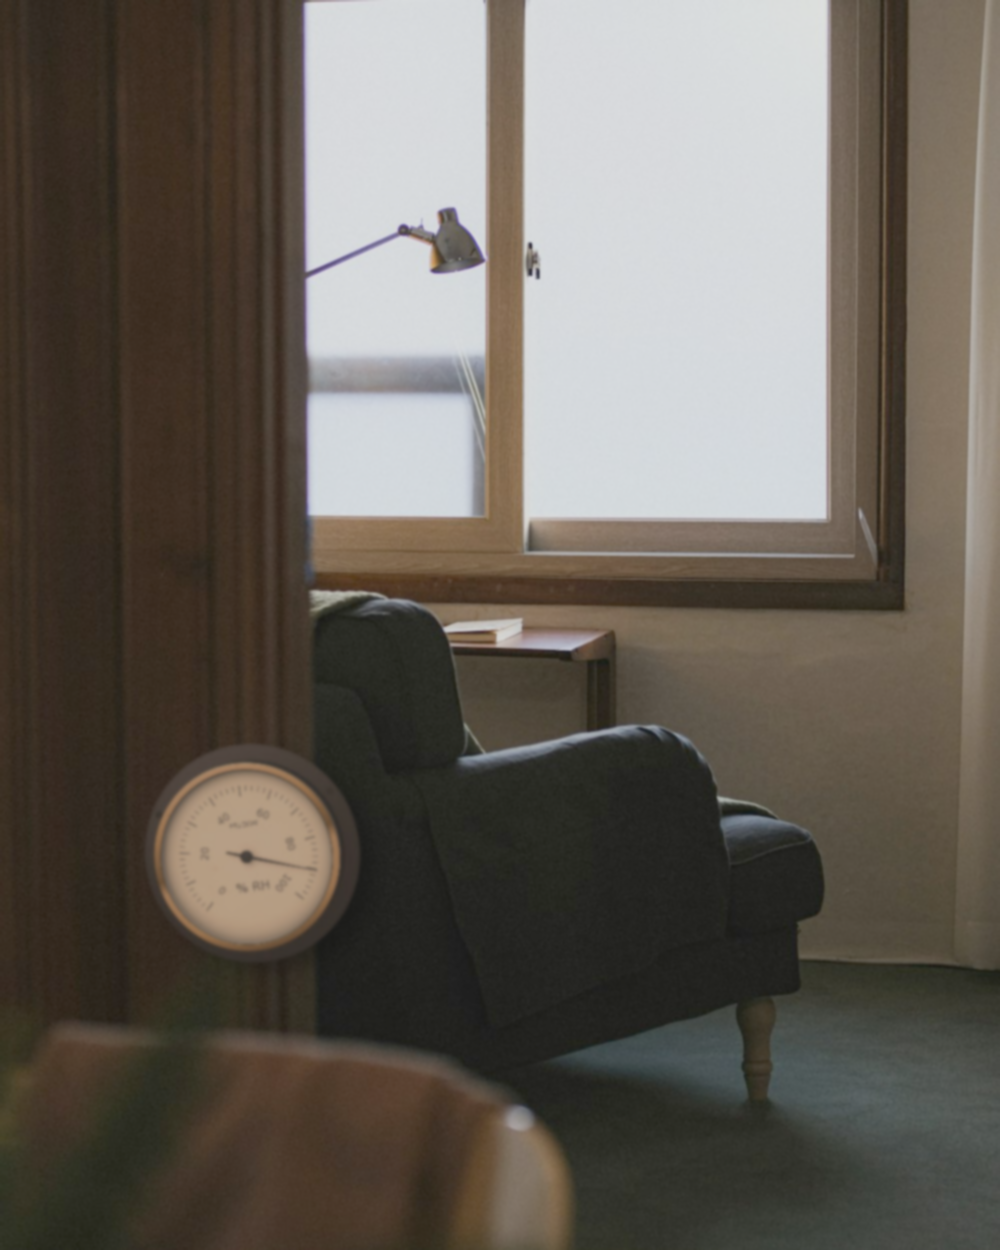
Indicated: 90,%
